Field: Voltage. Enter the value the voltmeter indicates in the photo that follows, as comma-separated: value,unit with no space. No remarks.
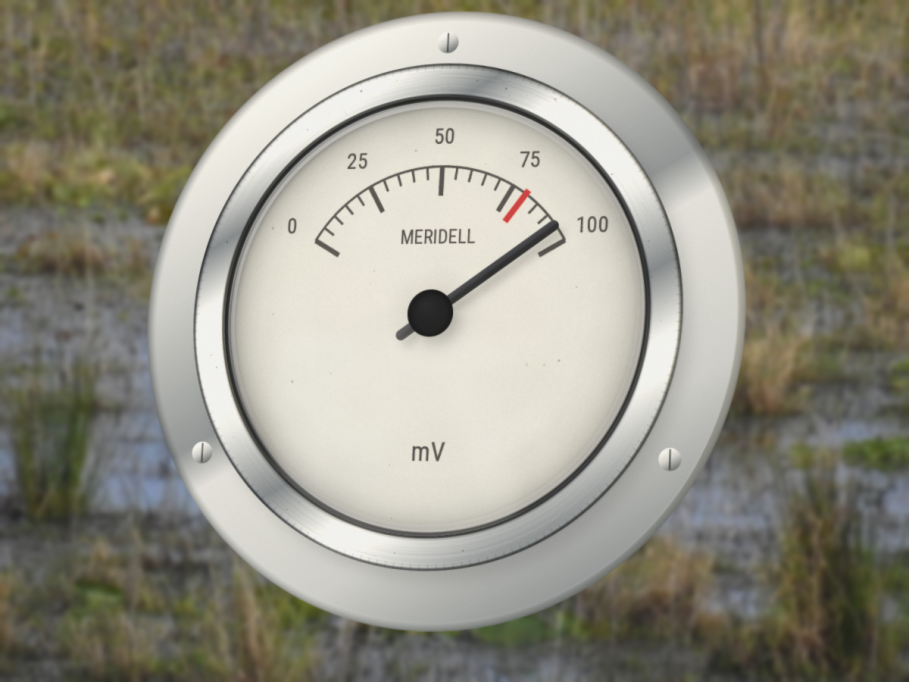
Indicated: 95,mV
